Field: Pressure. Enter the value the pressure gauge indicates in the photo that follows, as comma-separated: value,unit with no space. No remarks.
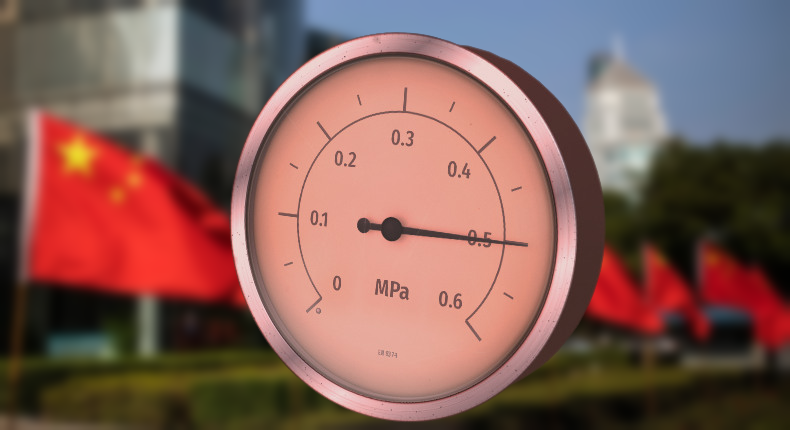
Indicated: 0.5,MPa
